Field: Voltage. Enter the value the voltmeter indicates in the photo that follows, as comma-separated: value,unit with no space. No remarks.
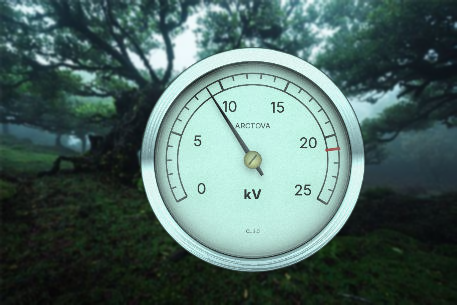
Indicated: 9,kV
